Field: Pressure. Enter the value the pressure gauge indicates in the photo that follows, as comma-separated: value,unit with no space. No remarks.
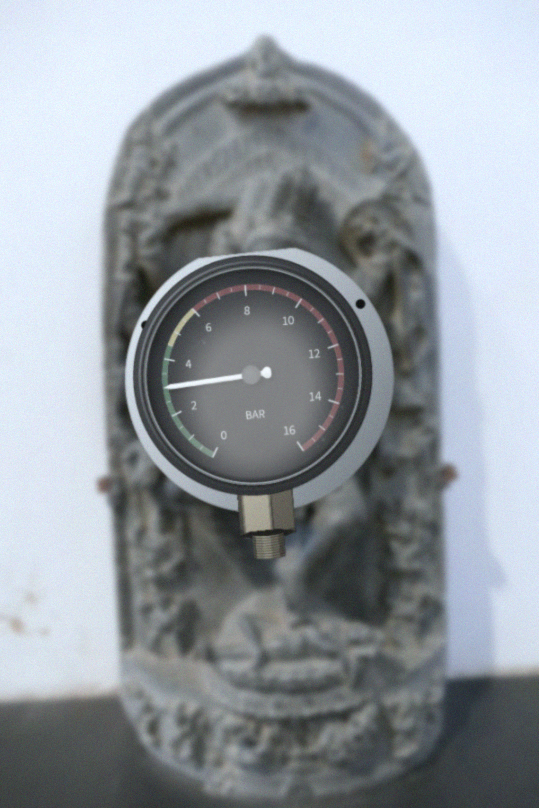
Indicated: 3,bar
